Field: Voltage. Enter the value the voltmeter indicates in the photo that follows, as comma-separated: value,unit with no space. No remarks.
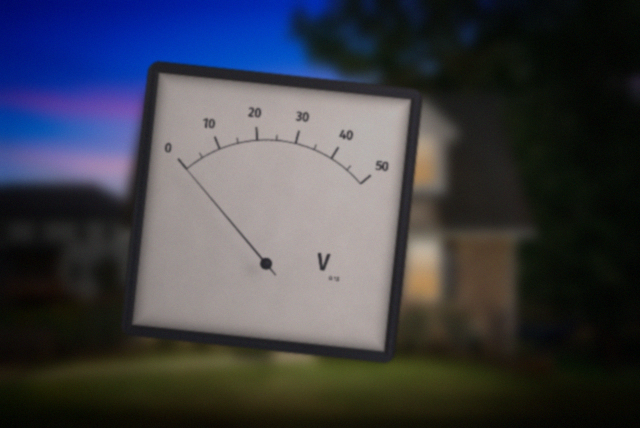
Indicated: 0,V
